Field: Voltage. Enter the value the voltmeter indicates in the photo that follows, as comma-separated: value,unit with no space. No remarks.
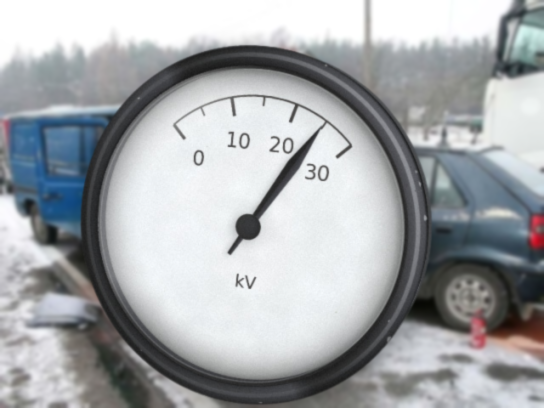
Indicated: 25,kV
